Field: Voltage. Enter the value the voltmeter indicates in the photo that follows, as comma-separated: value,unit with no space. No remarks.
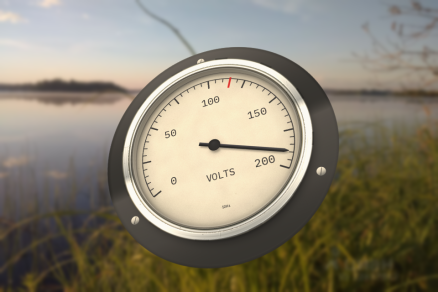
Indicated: 190,V
